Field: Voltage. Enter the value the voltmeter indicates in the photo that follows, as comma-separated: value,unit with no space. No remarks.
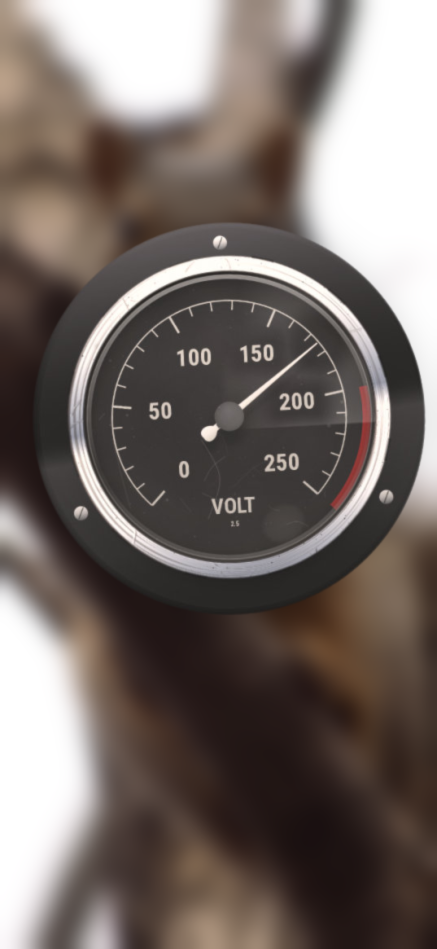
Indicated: 175,V
